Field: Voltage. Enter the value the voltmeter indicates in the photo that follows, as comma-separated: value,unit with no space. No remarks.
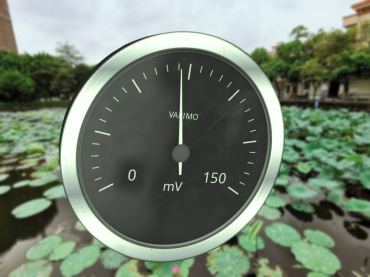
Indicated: 70,mV
